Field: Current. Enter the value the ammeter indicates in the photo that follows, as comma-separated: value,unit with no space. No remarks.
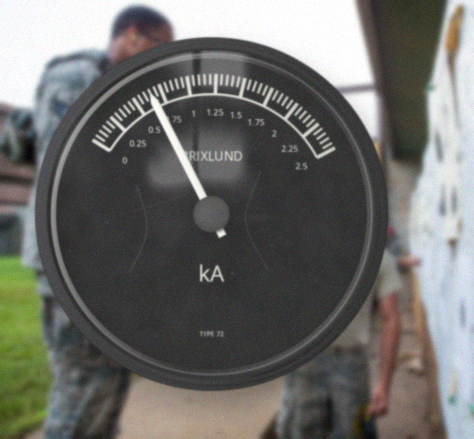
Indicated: 0.65,kA
